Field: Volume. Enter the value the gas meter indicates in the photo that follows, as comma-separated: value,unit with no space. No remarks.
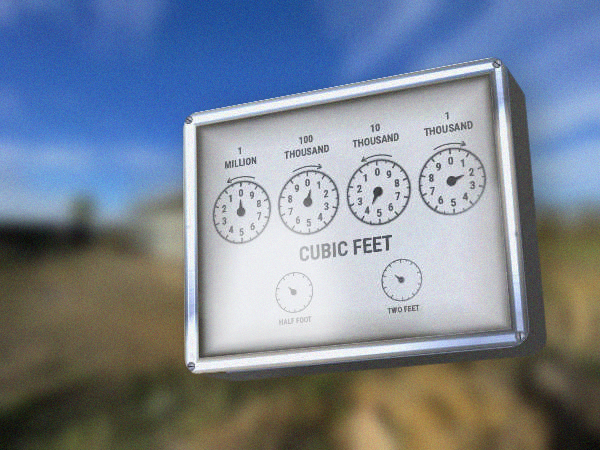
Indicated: 4200,ft³
